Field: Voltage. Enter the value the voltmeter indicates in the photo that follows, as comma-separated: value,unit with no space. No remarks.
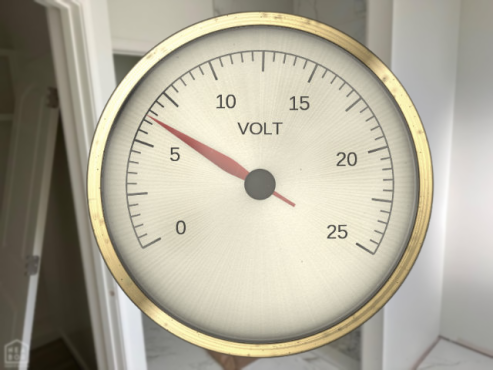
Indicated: 6.25,V
